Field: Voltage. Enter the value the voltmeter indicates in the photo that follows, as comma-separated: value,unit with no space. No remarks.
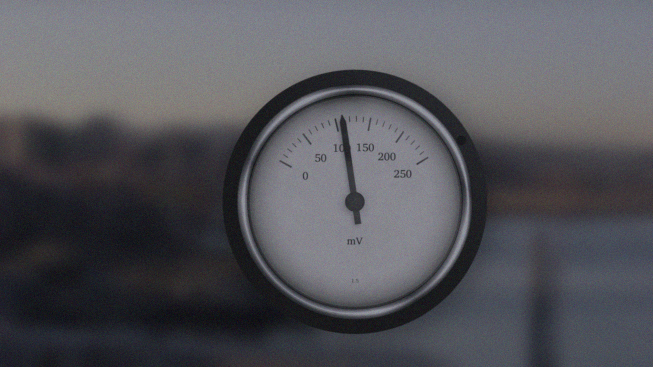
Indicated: 110,mV
